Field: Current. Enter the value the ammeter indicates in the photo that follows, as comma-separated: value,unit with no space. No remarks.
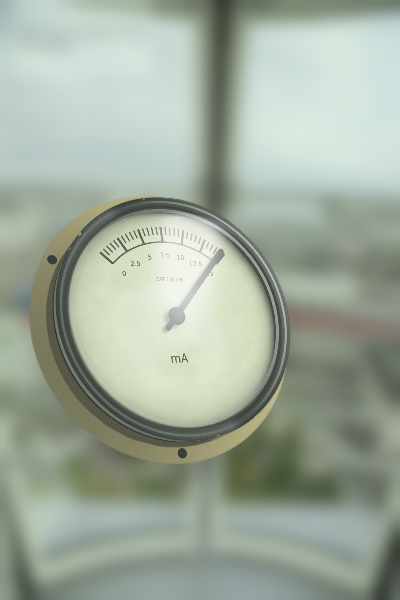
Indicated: 14.5,mA
